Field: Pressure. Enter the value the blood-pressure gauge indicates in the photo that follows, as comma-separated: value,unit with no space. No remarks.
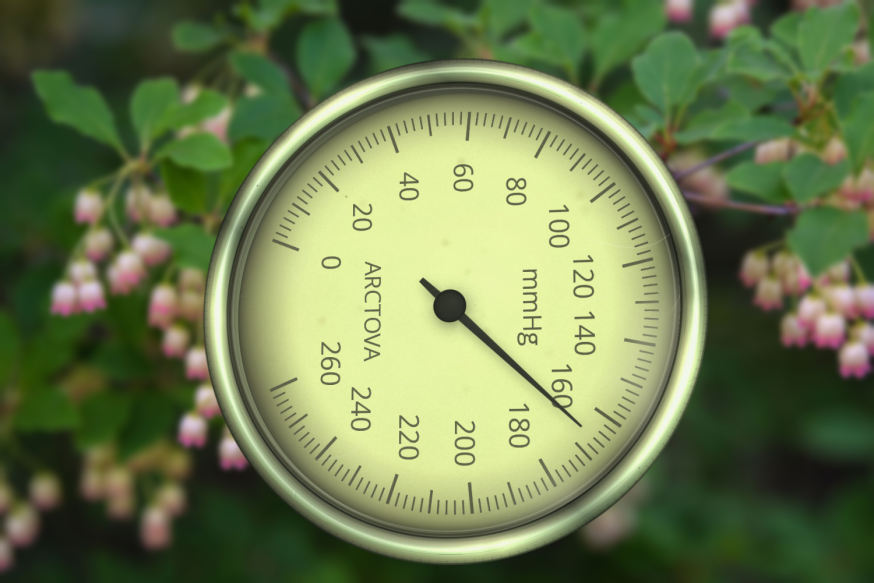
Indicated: 166,mmHg
